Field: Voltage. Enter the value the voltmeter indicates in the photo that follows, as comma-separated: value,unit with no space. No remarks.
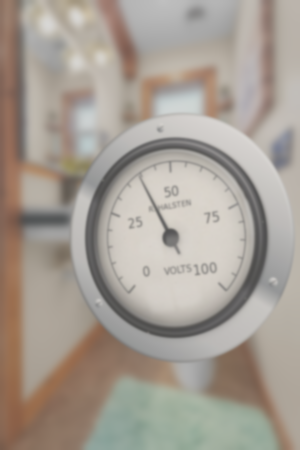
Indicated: 40,V
